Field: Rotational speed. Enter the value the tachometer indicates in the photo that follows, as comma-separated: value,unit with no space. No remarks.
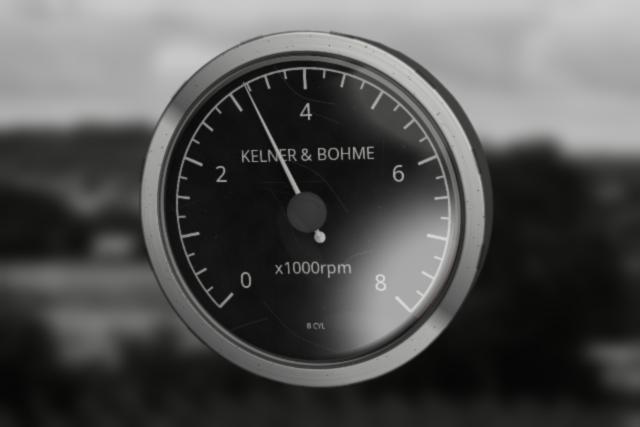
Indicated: 3250,rpm
